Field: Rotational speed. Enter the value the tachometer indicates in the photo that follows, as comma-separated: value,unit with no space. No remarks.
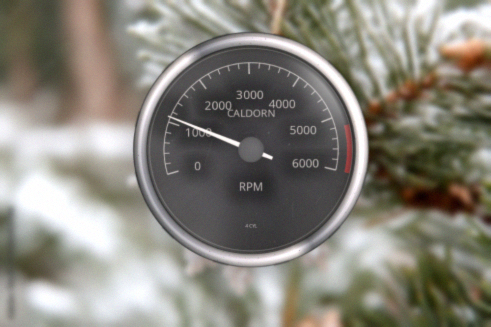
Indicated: 1100,rpm
